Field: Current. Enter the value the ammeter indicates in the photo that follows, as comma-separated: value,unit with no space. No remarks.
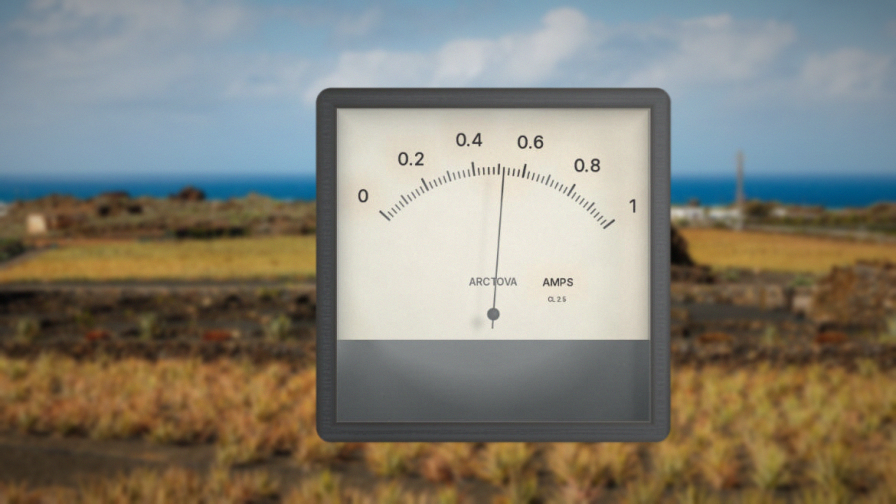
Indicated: 0.52,A
